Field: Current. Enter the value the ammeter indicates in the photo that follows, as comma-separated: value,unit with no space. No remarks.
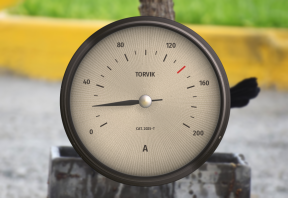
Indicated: 20,A
